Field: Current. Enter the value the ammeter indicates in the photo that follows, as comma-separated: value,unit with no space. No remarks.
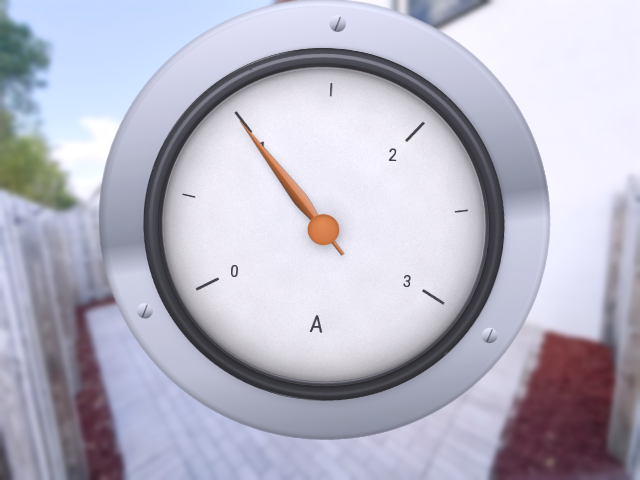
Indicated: 1,A
